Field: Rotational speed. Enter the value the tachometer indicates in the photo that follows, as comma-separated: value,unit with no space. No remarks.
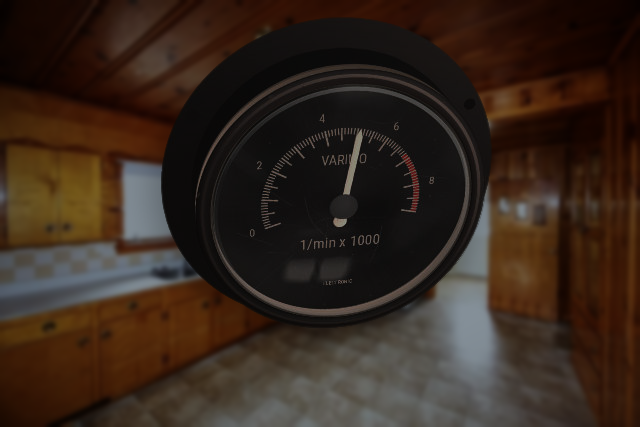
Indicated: 5000,rpm
